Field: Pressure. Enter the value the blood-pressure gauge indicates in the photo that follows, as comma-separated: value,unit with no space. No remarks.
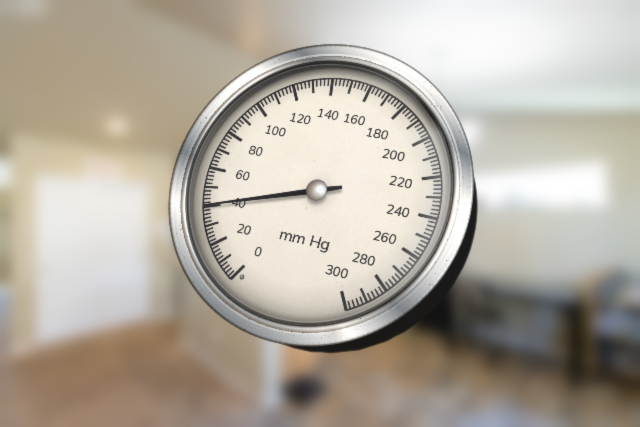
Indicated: 40,mmHg
